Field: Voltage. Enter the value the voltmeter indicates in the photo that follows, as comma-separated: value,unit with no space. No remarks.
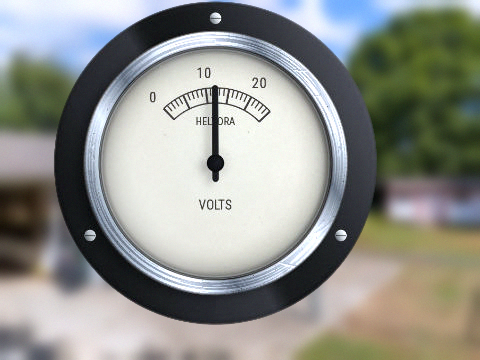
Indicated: 12,V
